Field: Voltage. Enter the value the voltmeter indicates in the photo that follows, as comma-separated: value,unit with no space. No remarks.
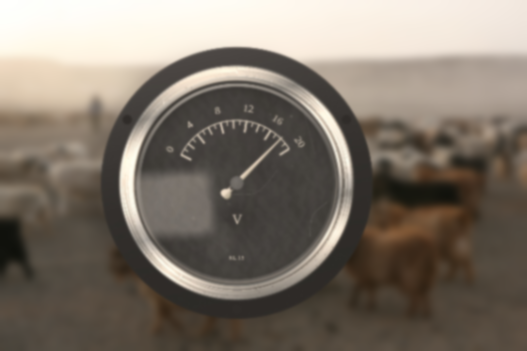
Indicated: 18,V
